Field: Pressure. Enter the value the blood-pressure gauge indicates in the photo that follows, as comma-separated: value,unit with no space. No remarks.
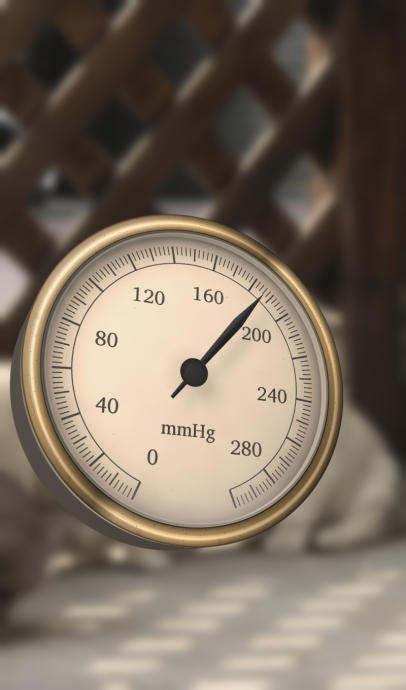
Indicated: 186,mmHg
